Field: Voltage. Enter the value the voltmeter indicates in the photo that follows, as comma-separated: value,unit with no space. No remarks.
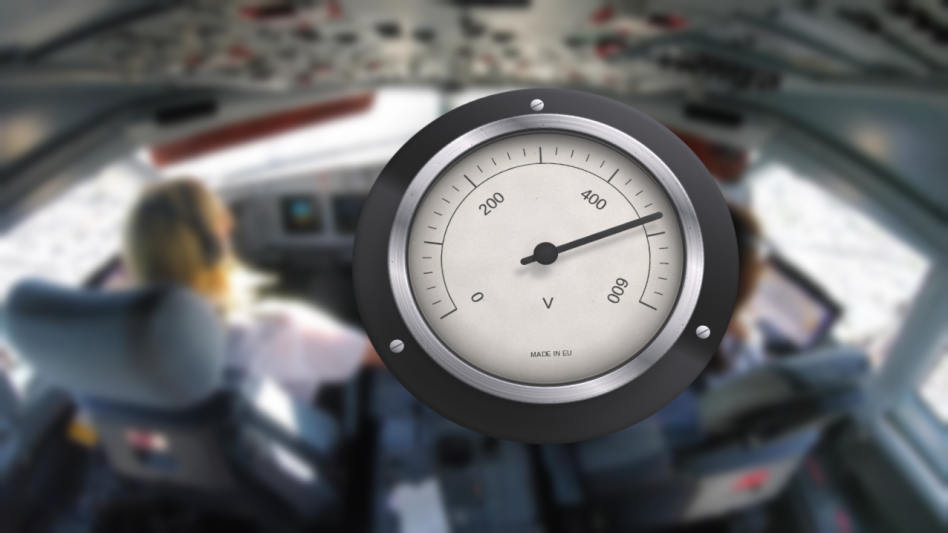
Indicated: 480,V
